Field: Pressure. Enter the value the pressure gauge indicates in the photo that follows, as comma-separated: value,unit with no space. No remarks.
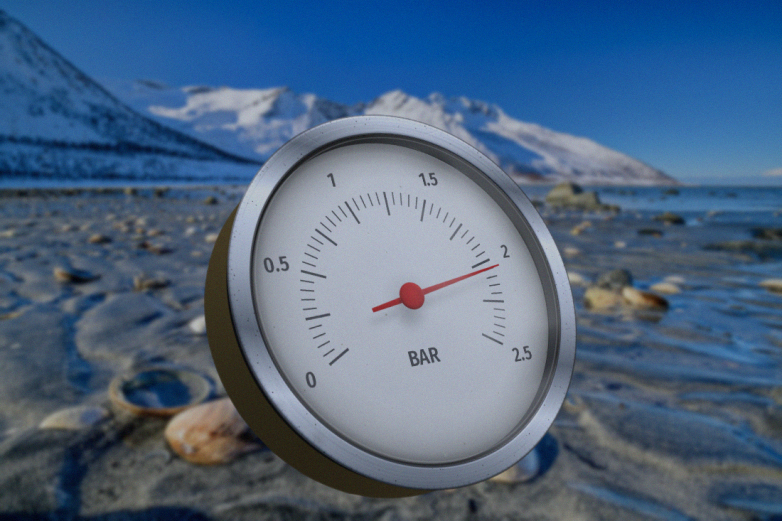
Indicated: 2.05,bar
